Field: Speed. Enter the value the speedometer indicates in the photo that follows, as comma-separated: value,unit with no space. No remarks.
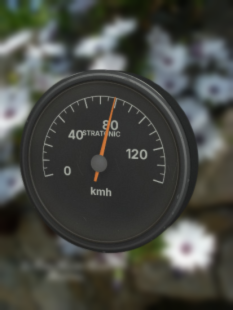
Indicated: 80,km/h
